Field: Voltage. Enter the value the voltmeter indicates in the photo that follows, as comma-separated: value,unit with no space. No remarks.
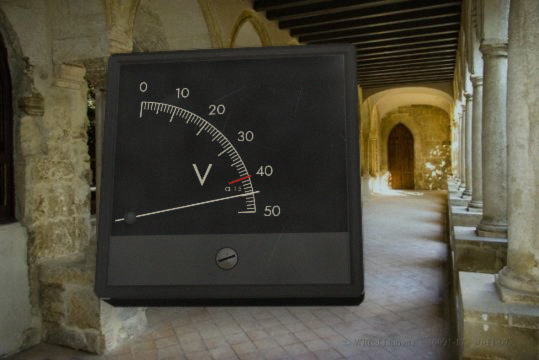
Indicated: 45,V
